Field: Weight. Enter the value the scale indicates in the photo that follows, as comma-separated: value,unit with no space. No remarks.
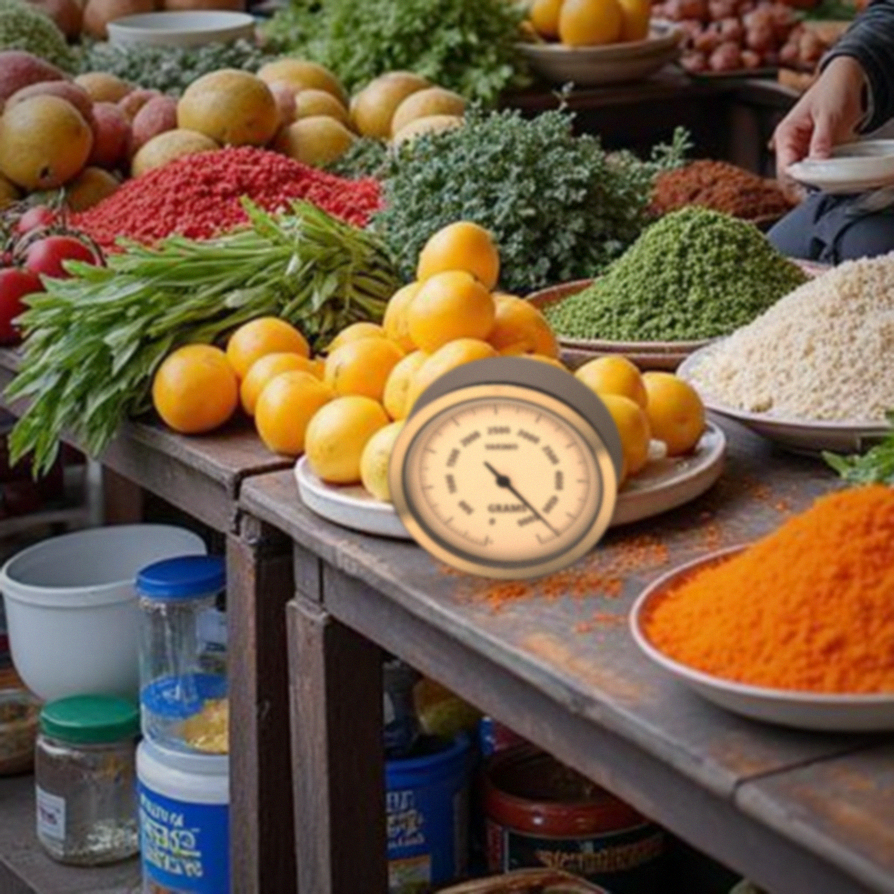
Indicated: 4750,g
